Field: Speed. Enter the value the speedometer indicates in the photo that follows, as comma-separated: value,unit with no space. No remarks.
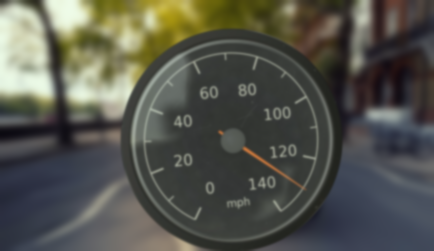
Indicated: 130,mph
